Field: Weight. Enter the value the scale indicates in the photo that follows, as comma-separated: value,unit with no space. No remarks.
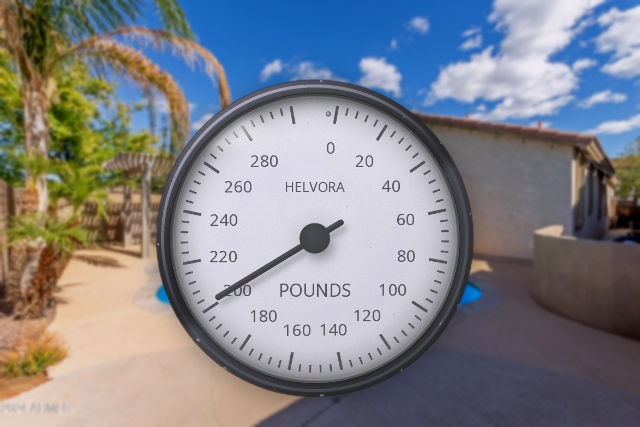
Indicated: 202,lb
